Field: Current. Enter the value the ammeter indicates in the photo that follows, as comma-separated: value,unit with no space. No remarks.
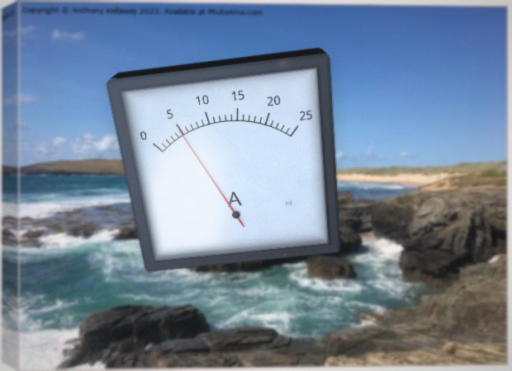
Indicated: 5,A
